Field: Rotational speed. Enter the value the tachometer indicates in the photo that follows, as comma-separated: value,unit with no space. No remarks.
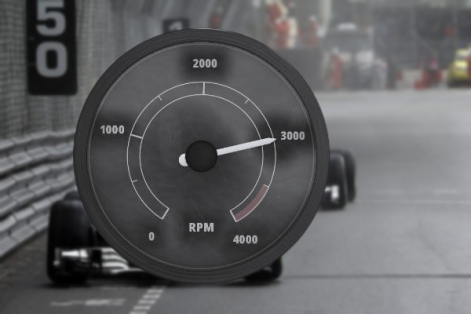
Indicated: 3000,rpm
